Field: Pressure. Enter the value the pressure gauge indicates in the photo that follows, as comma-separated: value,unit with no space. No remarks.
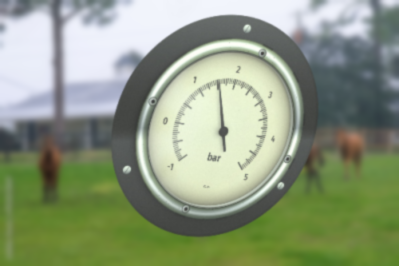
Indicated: 1.5,bar
